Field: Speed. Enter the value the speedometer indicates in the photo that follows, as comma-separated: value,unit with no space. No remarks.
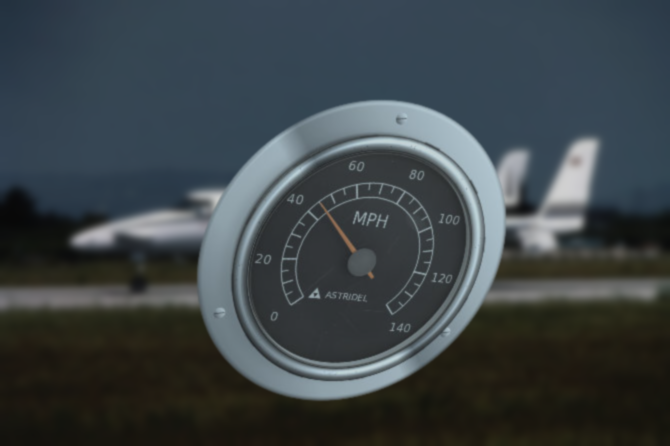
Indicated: 45,mph
